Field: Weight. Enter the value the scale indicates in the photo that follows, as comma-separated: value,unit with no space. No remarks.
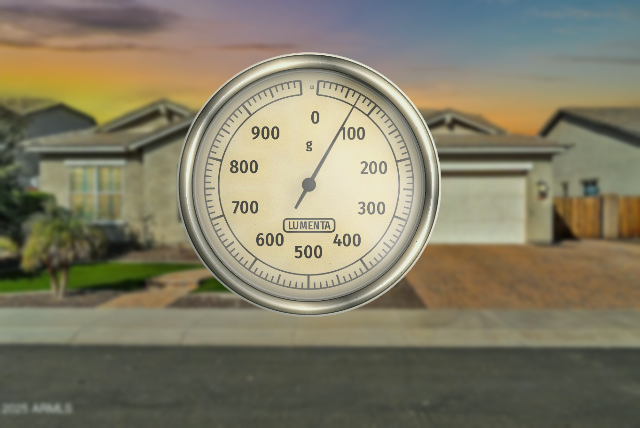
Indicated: 70,g
